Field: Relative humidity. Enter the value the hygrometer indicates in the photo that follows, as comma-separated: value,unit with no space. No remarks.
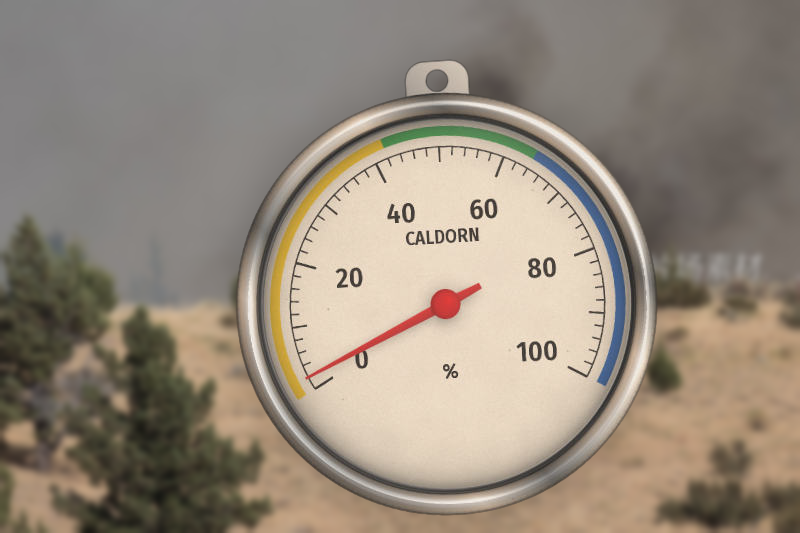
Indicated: 2,%
